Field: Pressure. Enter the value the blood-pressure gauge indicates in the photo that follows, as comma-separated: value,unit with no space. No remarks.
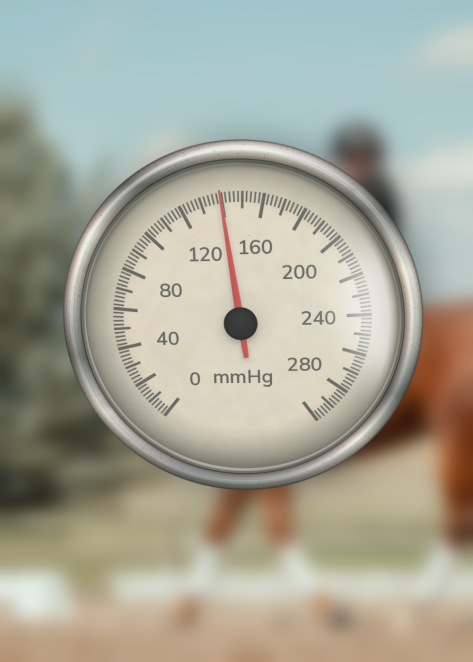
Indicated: 140,mmHg
